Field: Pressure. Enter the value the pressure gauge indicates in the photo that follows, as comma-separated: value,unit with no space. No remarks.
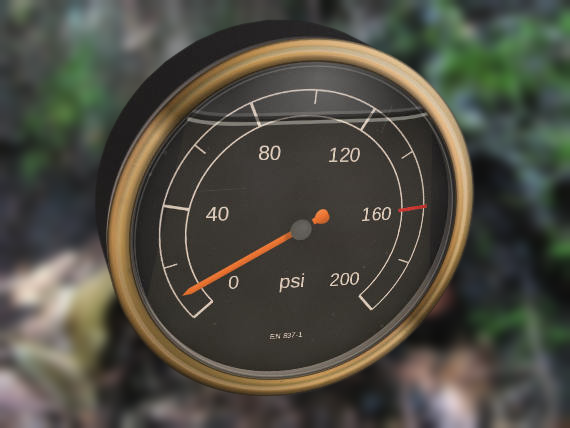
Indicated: 10,psi
